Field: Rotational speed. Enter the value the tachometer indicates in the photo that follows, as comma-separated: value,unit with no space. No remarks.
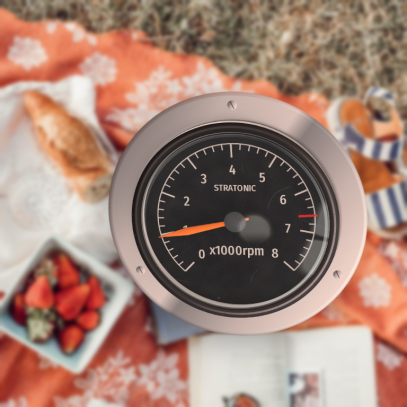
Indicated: 1000,rpm
